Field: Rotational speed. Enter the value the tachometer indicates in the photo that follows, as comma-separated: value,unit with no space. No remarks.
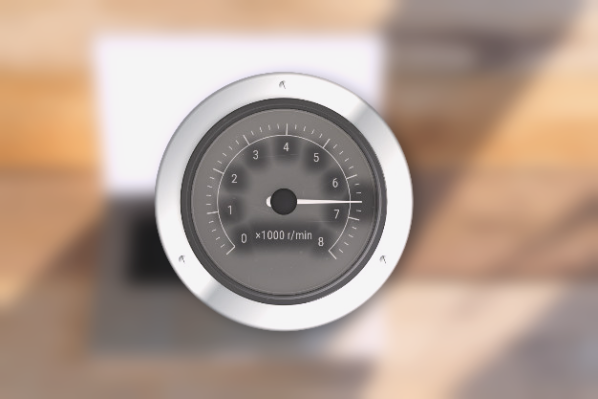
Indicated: 6600,rpm
